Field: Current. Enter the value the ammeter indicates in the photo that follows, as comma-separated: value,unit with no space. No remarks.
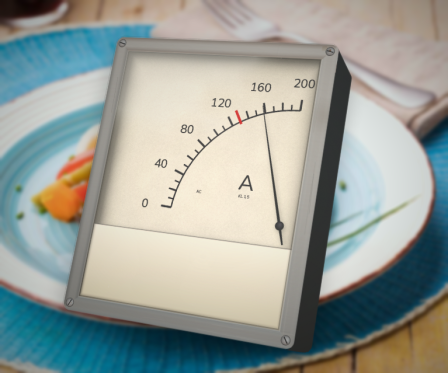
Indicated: 160,A
